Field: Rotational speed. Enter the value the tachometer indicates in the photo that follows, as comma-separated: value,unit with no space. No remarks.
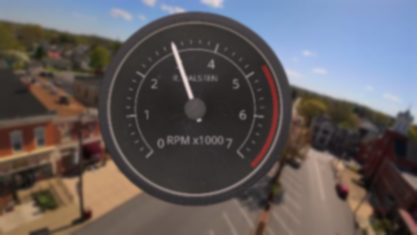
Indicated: 3000,rpm
